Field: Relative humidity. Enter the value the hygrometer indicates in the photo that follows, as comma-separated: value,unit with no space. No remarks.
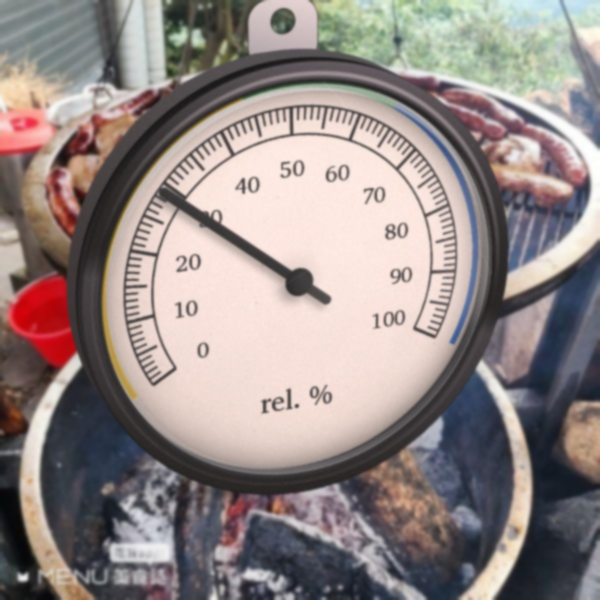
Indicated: 29,%
